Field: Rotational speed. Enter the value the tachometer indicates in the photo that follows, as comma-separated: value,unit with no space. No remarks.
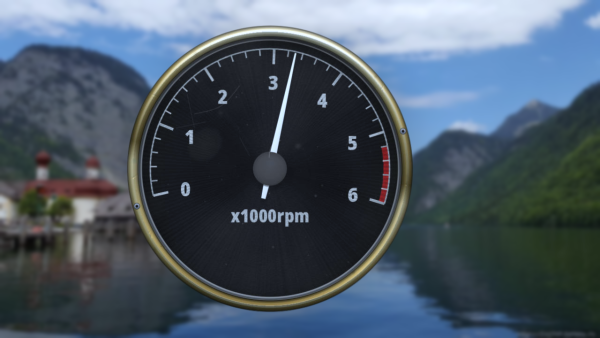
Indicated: 3300,rpm
